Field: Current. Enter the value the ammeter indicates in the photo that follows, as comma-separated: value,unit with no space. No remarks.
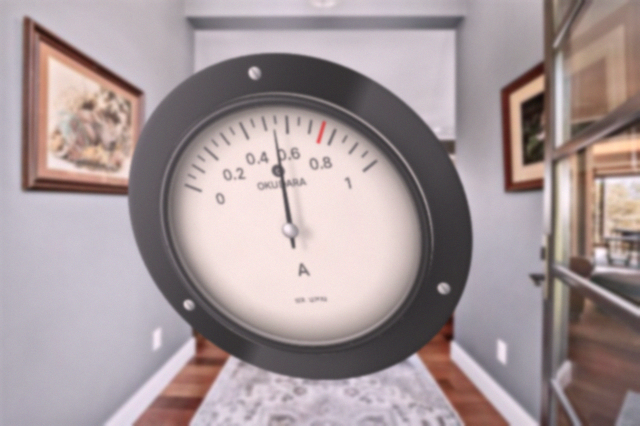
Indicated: 0.55,A
